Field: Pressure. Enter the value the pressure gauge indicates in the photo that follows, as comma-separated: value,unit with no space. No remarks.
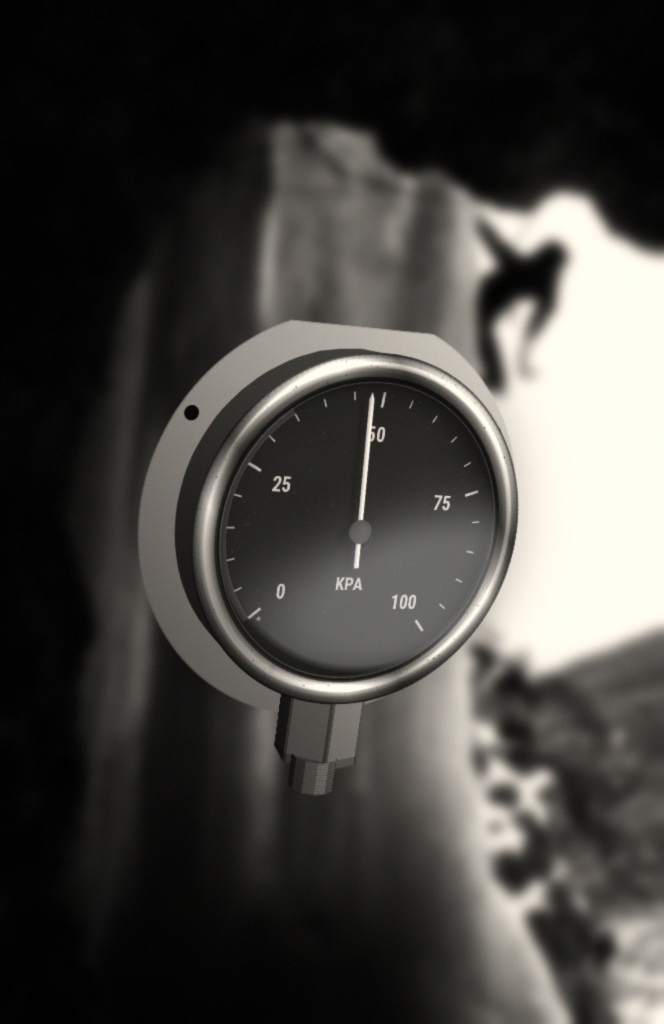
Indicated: 47.5,kPa
